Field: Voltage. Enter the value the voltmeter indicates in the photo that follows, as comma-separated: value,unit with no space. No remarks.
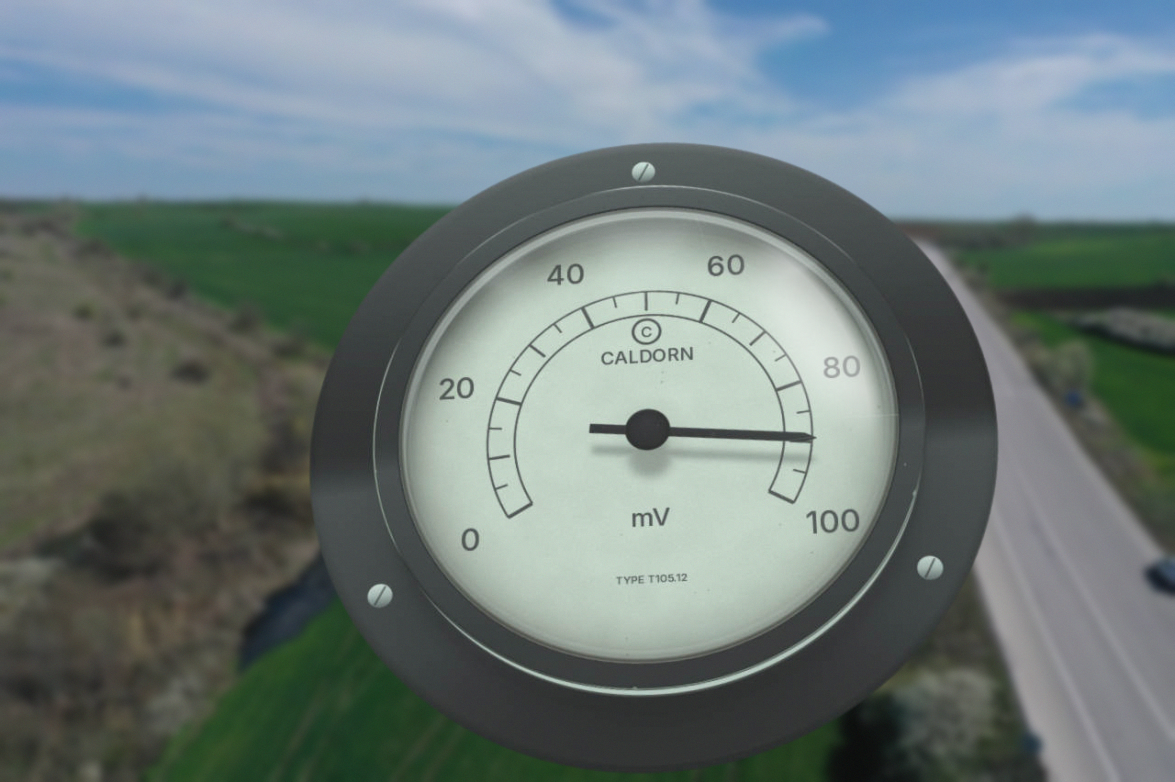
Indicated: 90,mV
